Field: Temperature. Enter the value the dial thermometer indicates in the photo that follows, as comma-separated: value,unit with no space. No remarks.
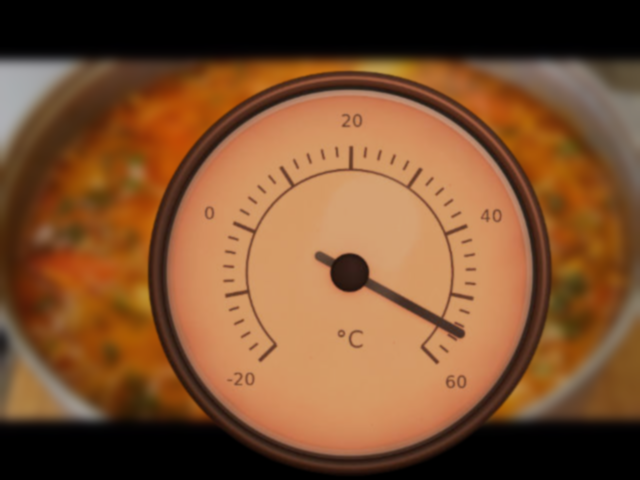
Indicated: 55,°C
